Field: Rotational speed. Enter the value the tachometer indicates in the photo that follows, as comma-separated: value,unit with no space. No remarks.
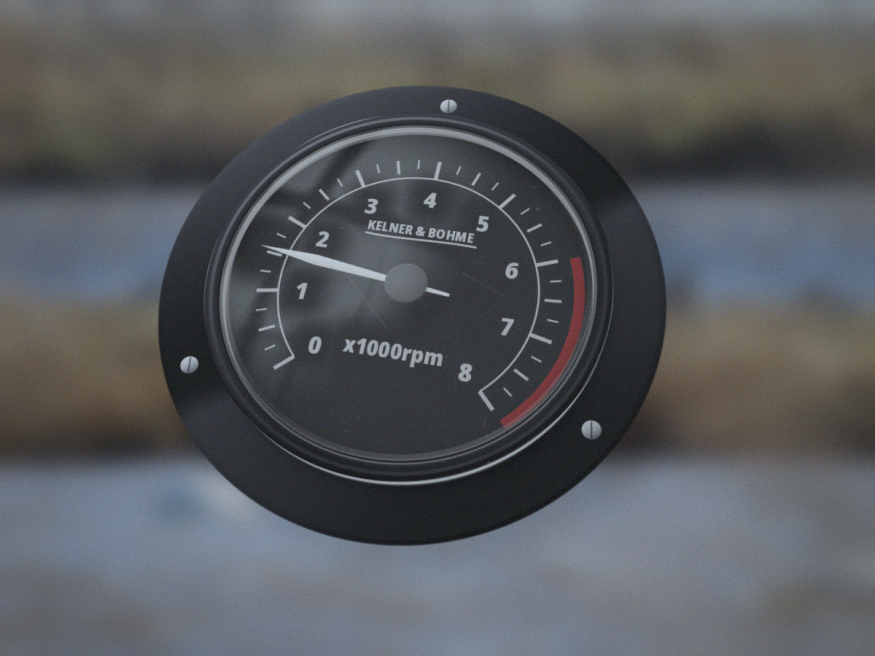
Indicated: 1500,rpm
